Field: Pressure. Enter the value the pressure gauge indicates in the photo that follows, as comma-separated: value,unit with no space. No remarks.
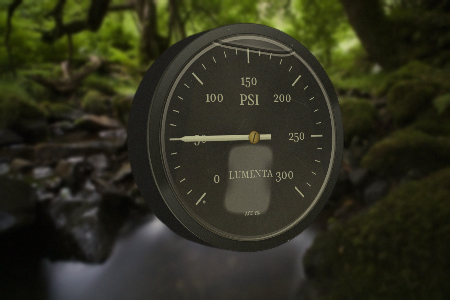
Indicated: 50,psi
